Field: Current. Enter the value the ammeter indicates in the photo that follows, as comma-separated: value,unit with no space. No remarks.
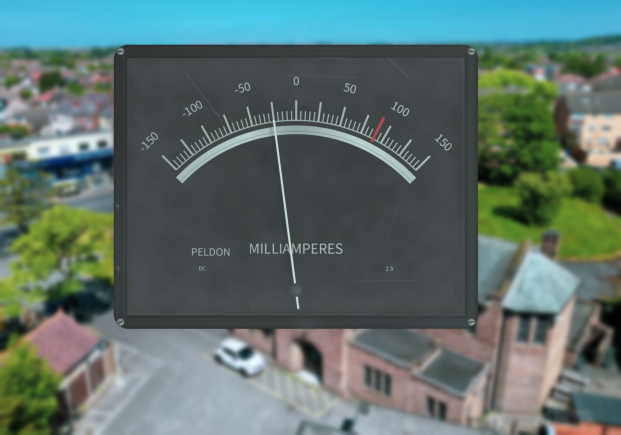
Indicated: -25,mA
